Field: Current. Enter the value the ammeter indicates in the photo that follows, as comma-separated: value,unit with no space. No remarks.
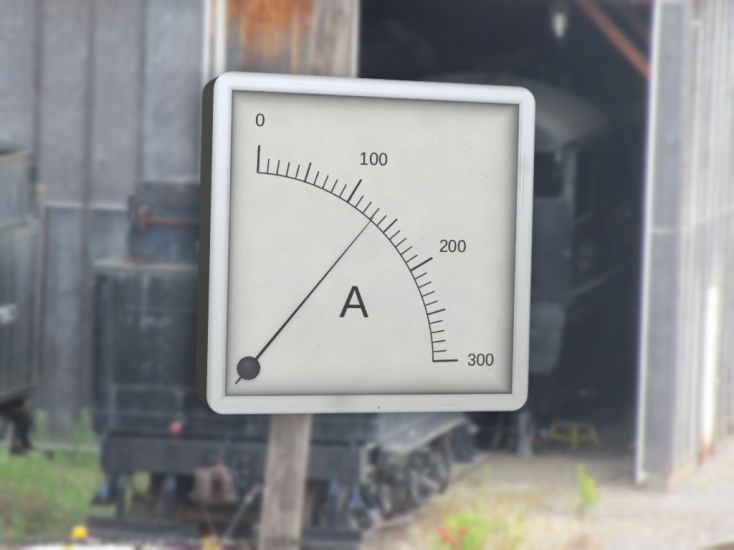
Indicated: 130,A
